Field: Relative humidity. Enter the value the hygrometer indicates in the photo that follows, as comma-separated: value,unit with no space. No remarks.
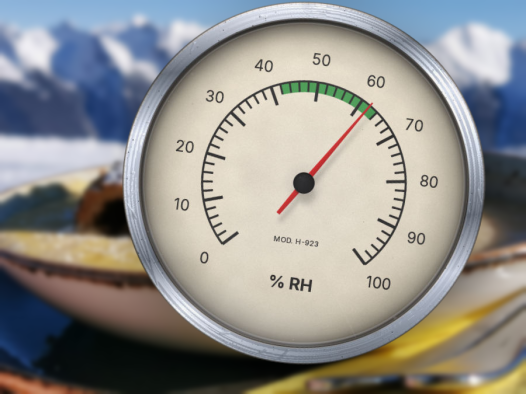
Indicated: 62,%
